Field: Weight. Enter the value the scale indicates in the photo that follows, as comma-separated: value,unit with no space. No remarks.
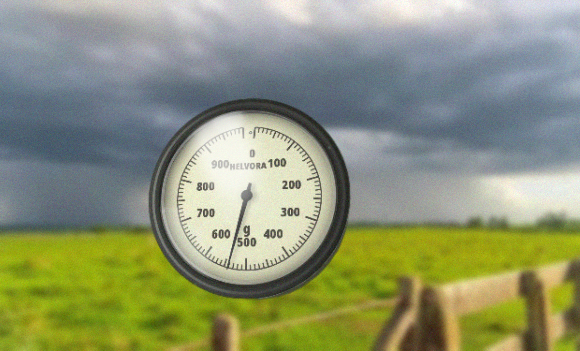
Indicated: 540,g
